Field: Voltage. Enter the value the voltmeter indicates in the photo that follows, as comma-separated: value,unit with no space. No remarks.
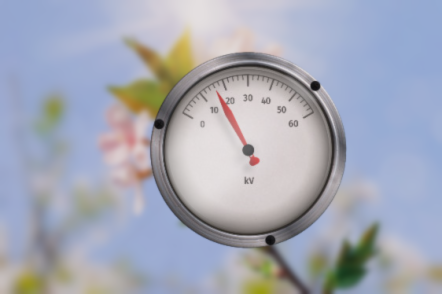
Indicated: 16,kV
